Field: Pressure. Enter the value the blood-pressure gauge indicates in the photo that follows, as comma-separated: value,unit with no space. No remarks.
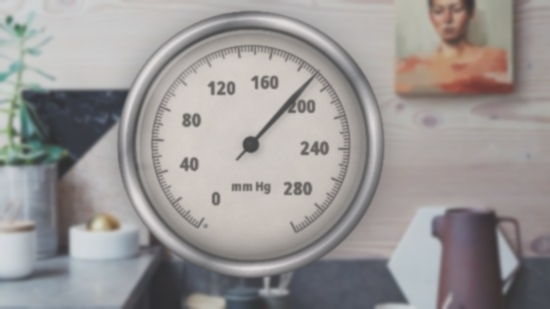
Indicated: 190,mmHg
